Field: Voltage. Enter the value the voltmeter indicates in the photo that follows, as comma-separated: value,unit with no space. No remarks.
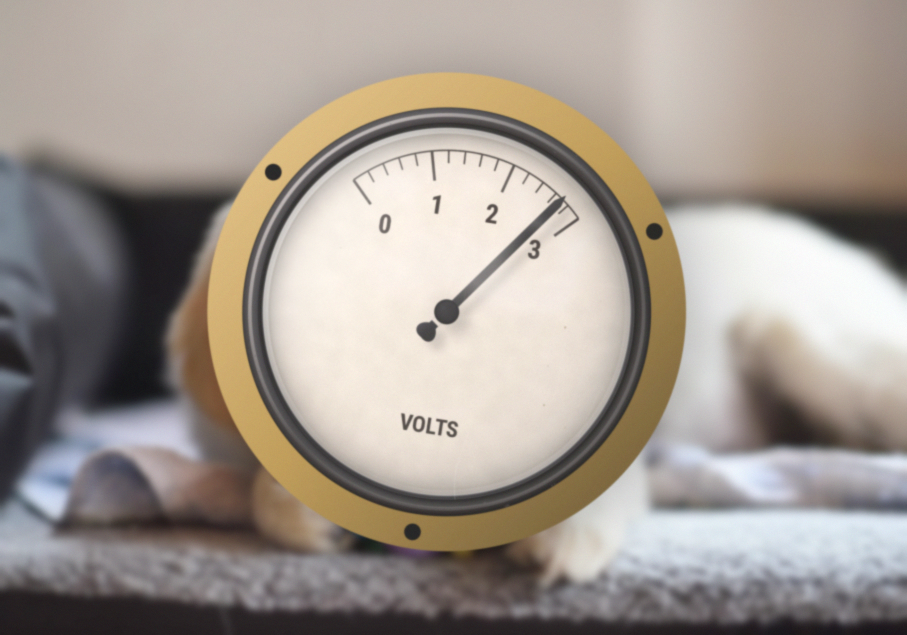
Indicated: 2.7,V
